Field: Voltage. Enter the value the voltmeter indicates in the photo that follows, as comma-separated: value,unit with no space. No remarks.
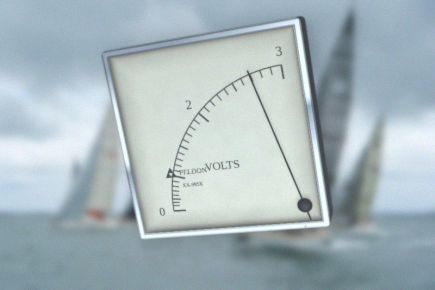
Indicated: 2.7,V
